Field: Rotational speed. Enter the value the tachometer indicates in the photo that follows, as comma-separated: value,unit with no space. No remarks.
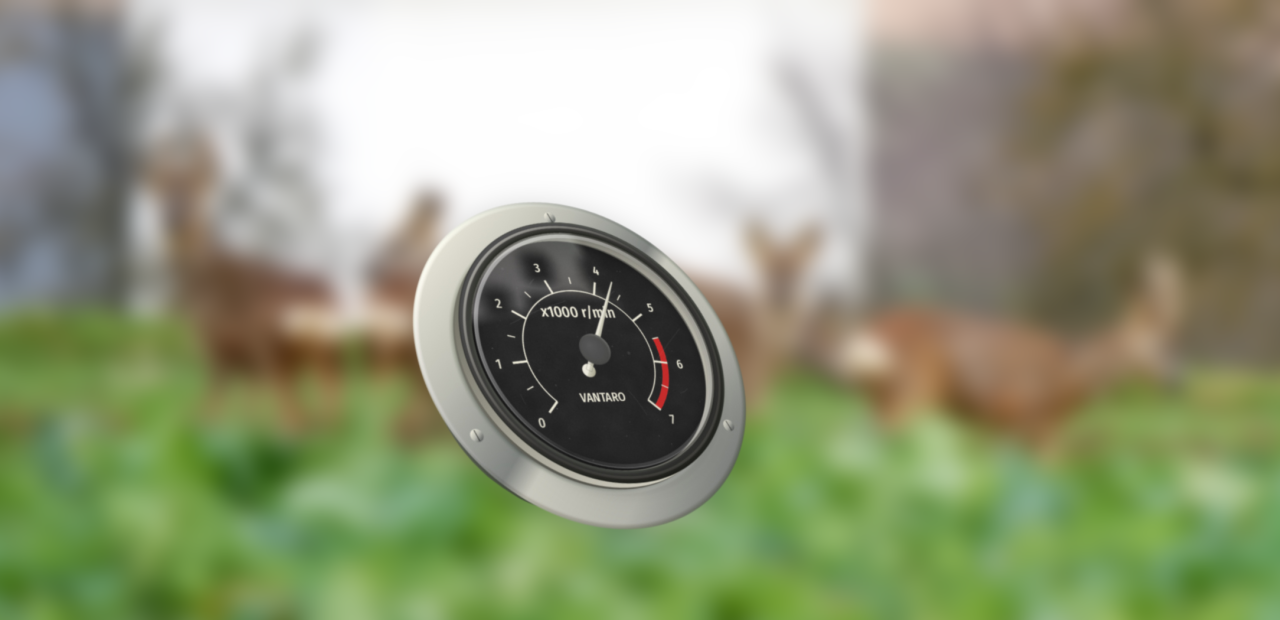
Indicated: 4250,rpm
